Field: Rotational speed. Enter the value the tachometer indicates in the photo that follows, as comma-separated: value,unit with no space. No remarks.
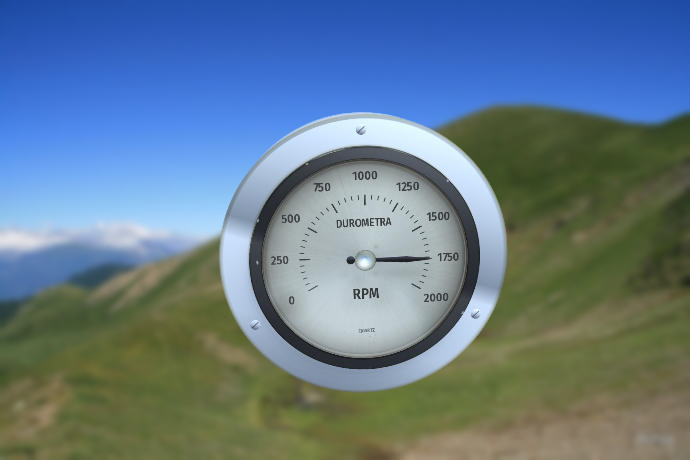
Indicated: 1750,rpm
